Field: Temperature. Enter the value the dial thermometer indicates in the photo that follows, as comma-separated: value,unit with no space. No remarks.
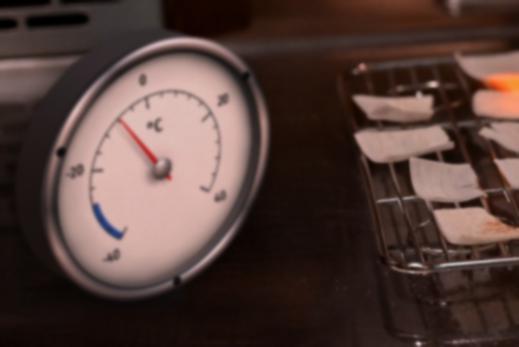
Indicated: -8,°C
